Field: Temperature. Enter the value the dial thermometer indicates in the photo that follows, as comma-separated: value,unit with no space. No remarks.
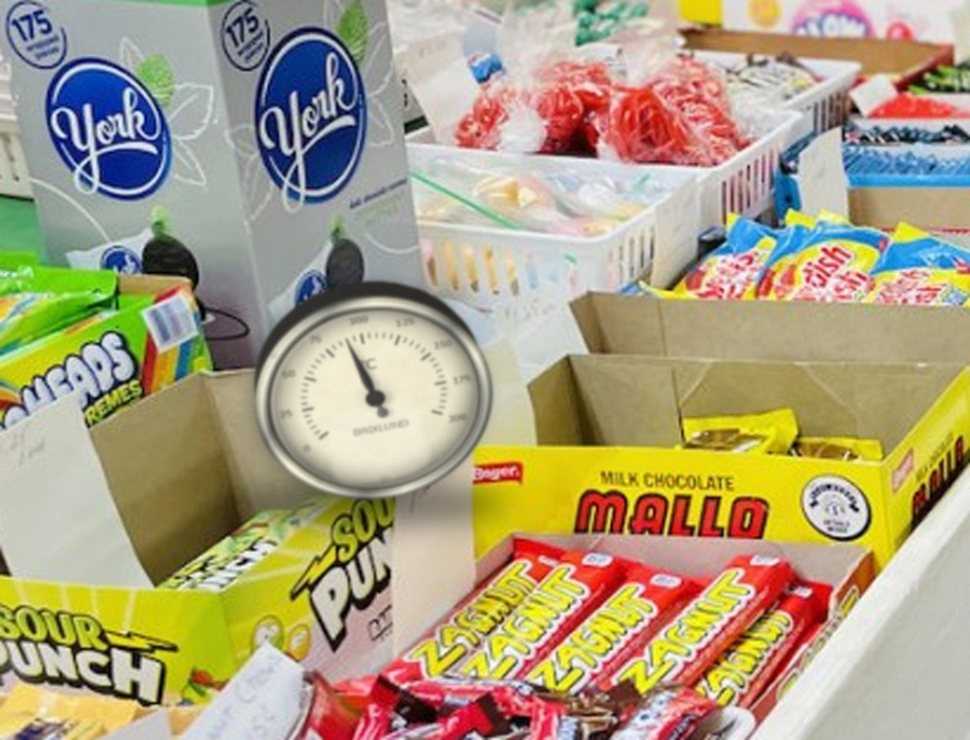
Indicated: 90,°C
